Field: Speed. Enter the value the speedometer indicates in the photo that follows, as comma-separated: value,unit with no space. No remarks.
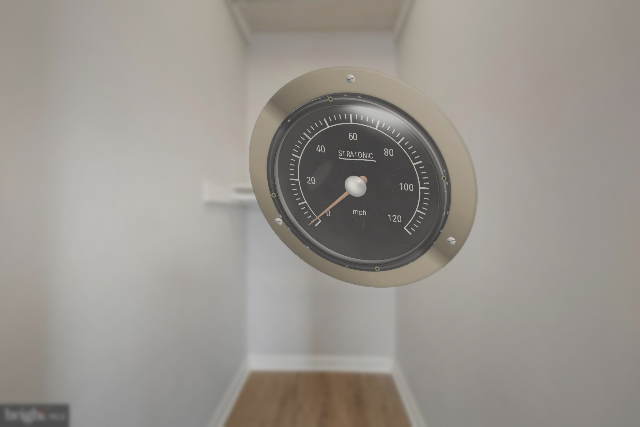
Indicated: 2,mph
